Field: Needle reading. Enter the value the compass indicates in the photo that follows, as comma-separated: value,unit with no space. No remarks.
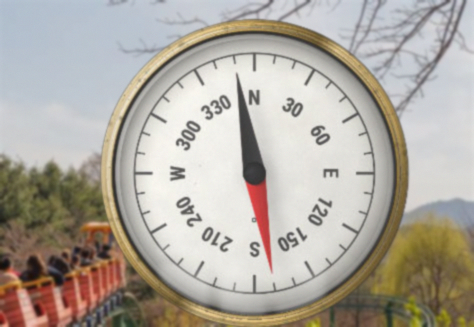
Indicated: 170,°
